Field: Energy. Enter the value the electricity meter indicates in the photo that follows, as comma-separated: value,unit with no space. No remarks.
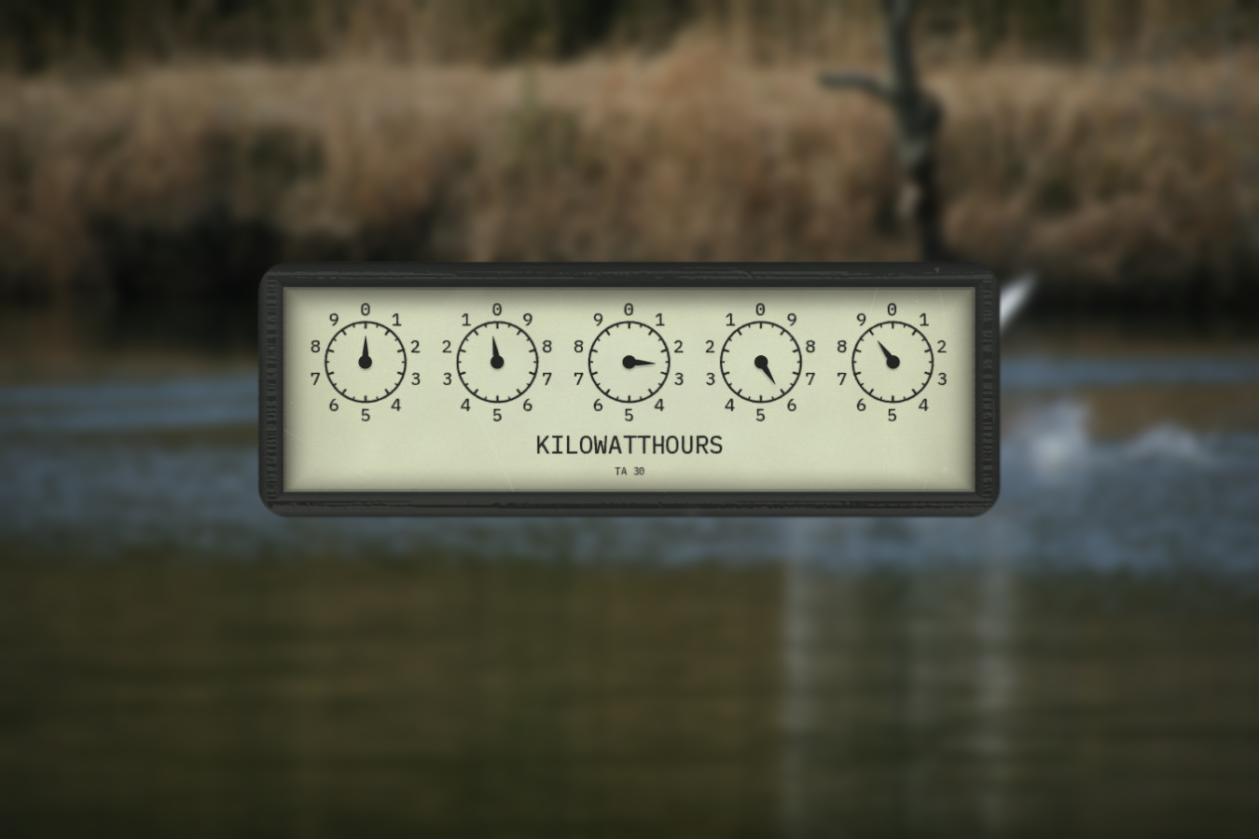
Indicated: 259,kWh
